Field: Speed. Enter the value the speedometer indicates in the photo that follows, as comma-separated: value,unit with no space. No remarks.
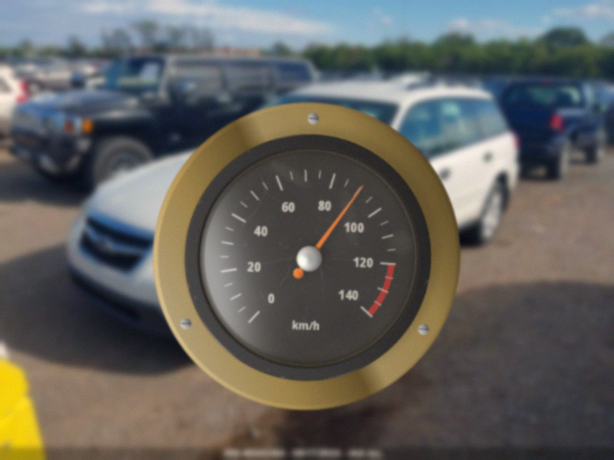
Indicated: 90,km/h
